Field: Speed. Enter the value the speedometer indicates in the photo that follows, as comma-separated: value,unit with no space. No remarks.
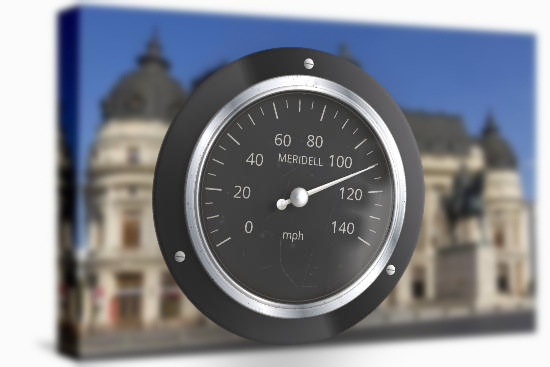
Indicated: 110,mph
